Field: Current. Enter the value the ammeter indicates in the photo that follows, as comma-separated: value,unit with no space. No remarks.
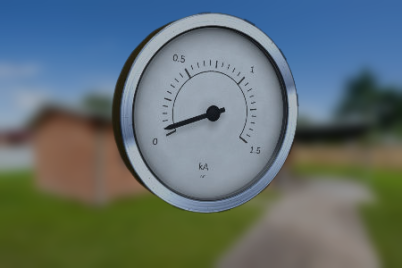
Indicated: 0.05,kA
